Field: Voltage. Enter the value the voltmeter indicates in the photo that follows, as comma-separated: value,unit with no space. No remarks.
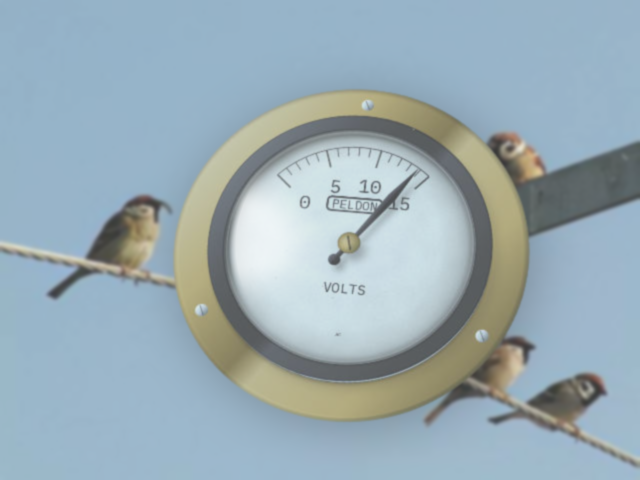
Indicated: 14,V
